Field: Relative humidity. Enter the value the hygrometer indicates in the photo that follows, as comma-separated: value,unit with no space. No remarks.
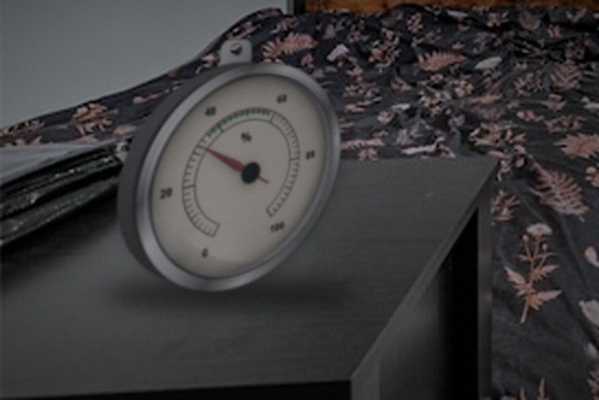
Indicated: 32,%
